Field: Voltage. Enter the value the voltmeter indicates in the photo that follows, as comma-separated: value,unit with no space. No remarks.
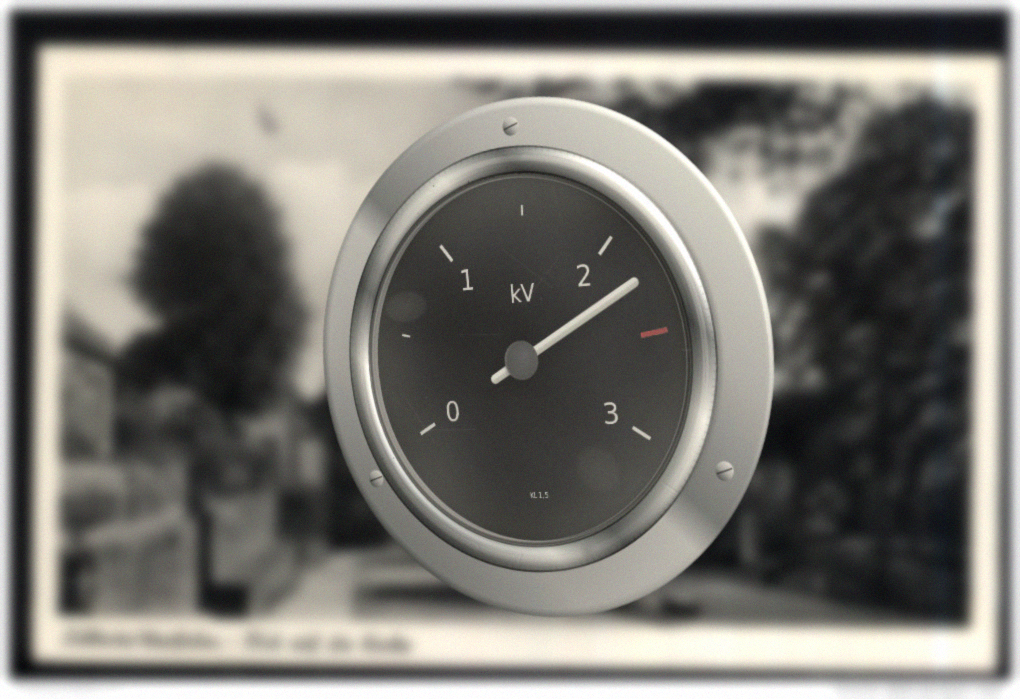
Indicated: 2.25,kV
